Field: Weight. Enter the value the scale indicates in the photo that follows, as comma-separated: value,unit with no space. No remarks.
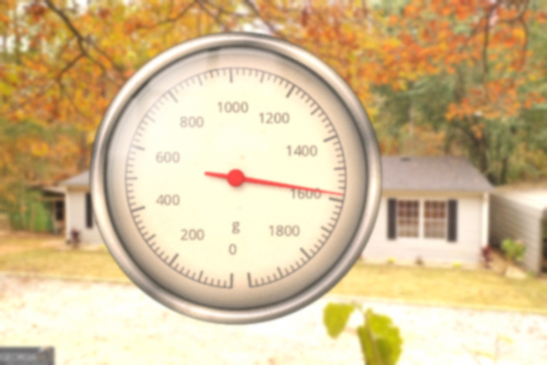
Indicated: 1580,g
